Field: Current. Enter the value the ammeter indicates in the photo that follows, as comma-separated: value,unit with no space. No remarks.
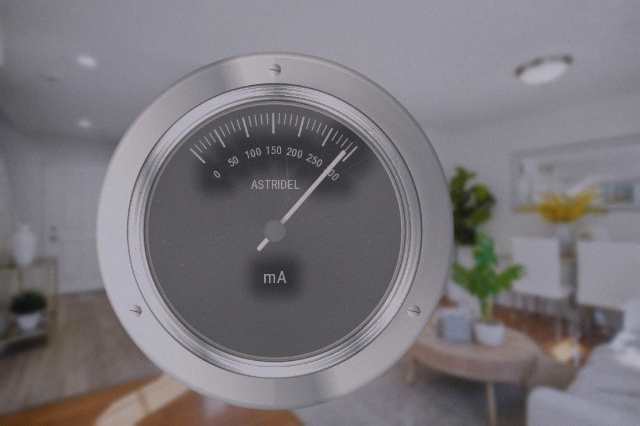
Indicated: 290,mA
